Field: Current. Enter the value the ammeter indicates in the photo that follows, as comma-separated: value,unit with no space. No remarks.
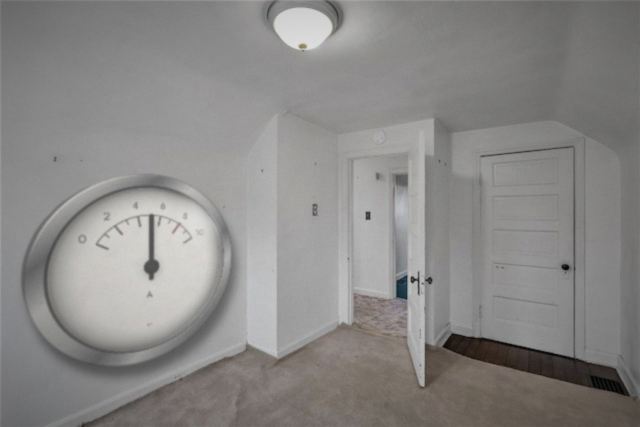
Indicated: 5,A
